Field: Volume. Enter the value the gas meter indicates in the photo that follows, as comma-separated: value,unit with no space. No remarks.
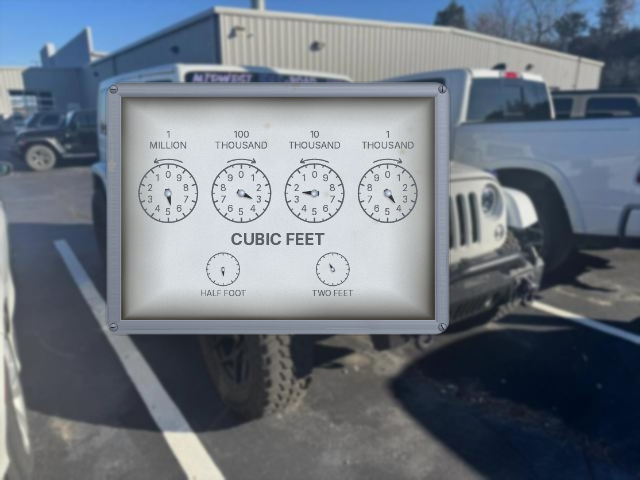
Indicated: 532400,ft³
